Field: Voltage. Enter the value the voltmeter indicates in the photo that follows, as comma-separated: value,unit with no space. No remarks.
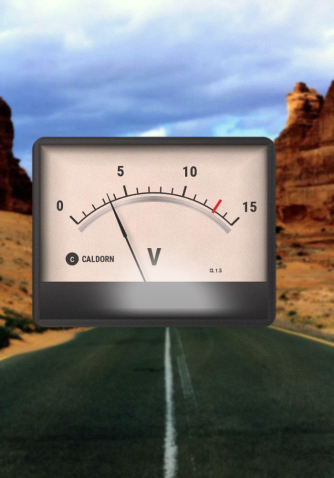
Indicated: 3.5,V
